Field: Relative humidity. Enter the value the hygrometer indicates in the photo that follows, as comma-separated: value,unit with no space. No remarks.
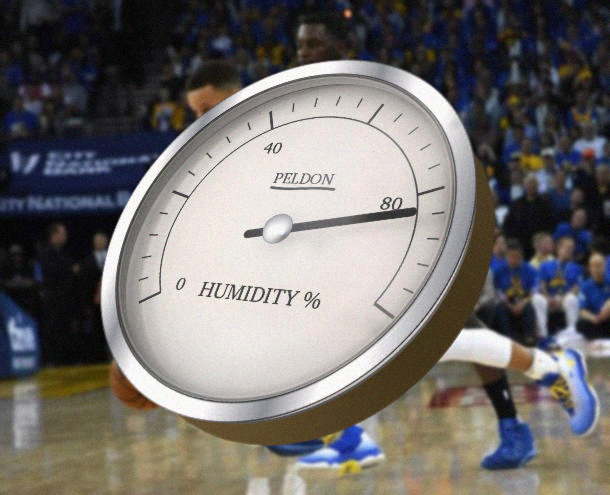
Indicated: 84,%
